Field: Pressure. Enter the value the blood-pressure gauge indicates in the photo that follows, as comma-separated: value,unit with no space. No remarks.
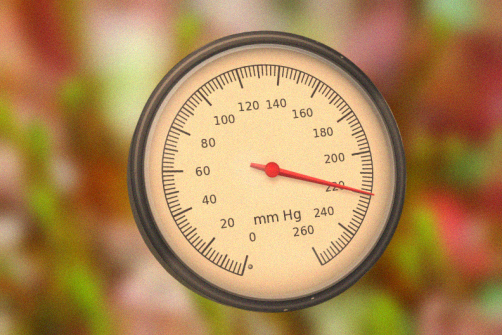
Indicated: 220,mmHg
